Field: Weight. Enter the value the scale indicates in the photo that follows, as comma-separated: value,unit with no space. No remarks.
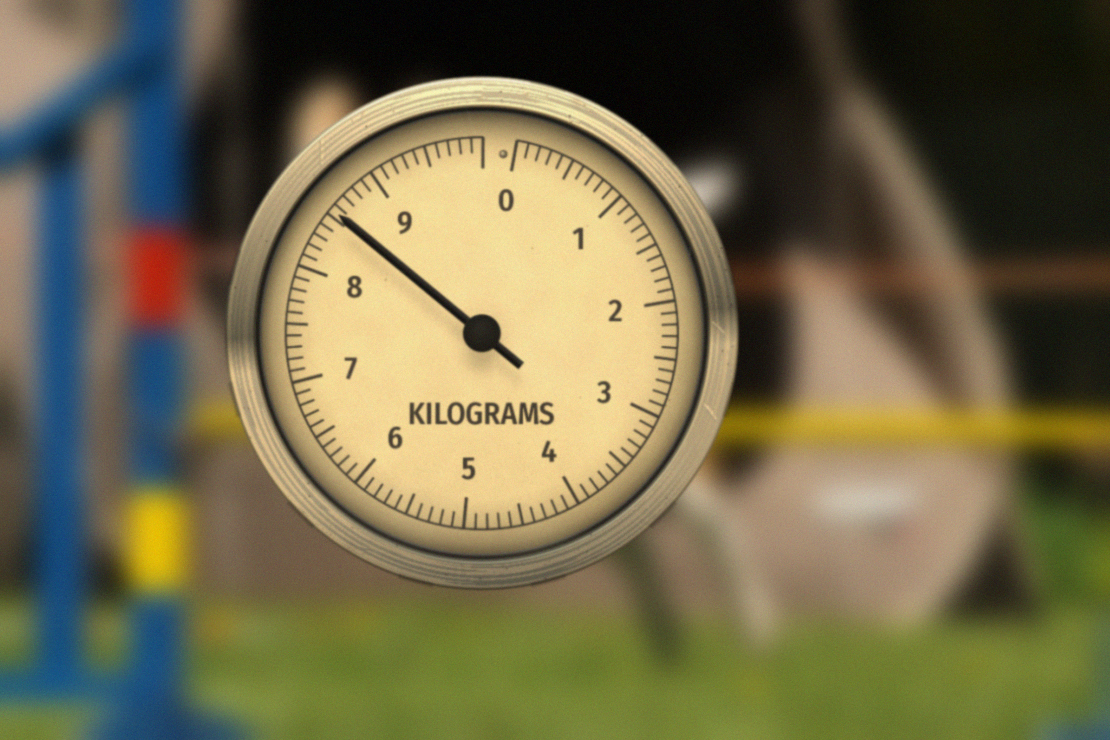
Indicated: 8.55,kg
